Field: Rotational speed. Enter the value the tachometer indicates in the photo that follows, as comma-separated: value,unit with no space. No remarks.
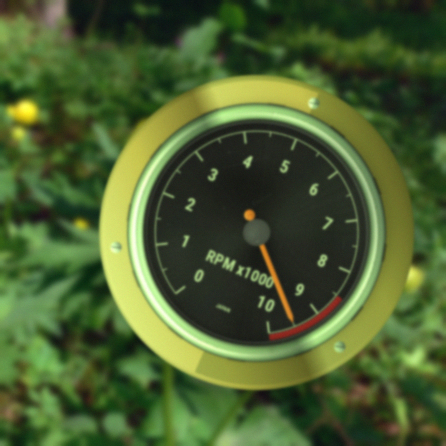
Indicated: 9500,rpm
